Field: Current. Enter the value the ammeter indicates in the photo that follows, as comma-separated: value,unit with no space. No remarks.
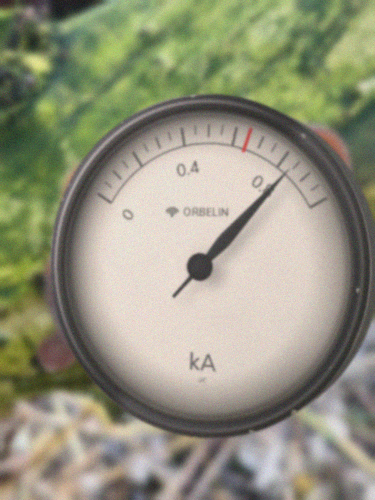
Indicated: 0.85,kA
